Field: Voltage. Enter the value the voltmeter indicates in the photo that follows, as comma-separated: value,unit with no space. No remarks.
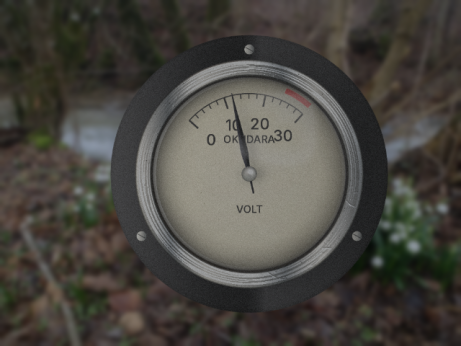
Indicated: 12,V
